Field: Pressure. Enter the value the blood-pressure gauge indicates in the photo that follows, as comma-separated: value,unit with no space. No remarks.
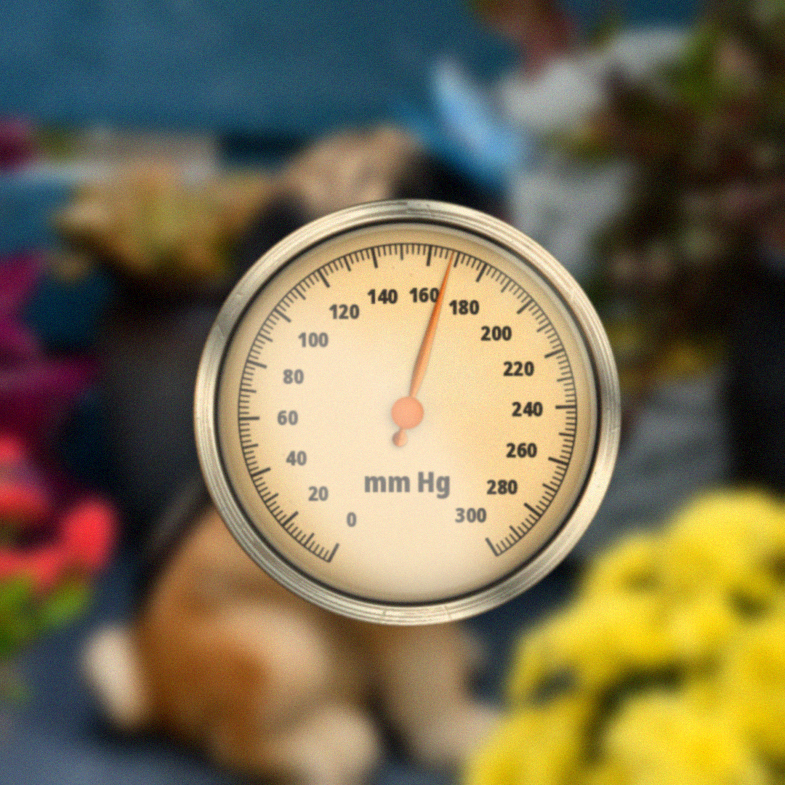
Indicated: 168,mmHg
